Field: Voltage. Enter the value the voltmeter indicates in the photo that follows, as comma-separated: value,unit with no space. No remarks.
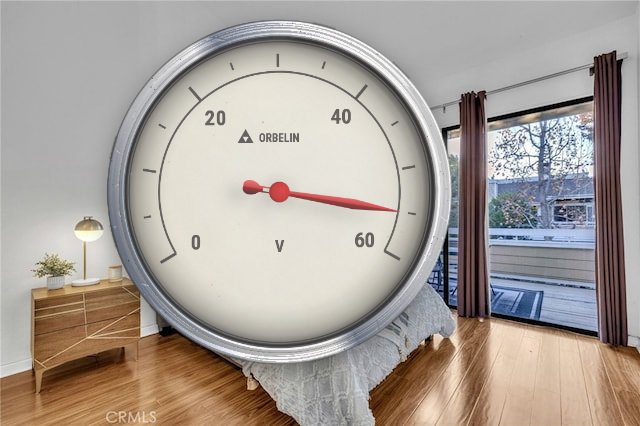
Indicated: 55,V
